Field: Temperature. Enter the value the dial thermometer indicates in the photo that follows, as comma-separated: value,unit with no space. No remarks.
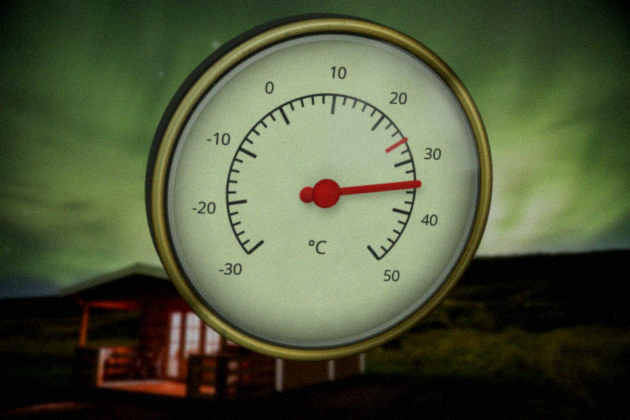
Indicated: 34,°C
